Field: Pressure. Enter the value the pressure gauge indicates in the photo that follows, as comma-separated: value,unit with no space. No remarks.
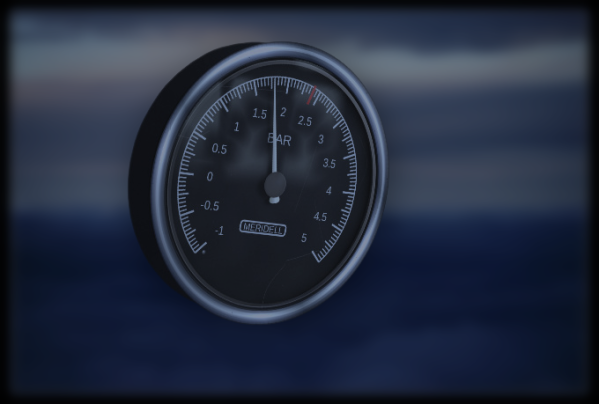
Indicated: 1.75,bar
